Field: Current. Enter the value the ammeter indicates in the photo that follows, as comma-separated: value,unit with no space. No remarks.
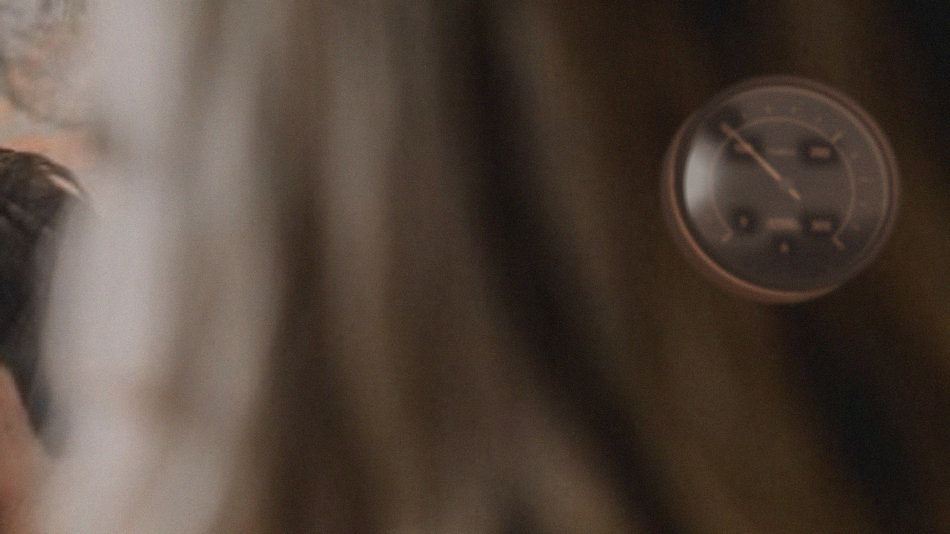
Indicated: 100,A
